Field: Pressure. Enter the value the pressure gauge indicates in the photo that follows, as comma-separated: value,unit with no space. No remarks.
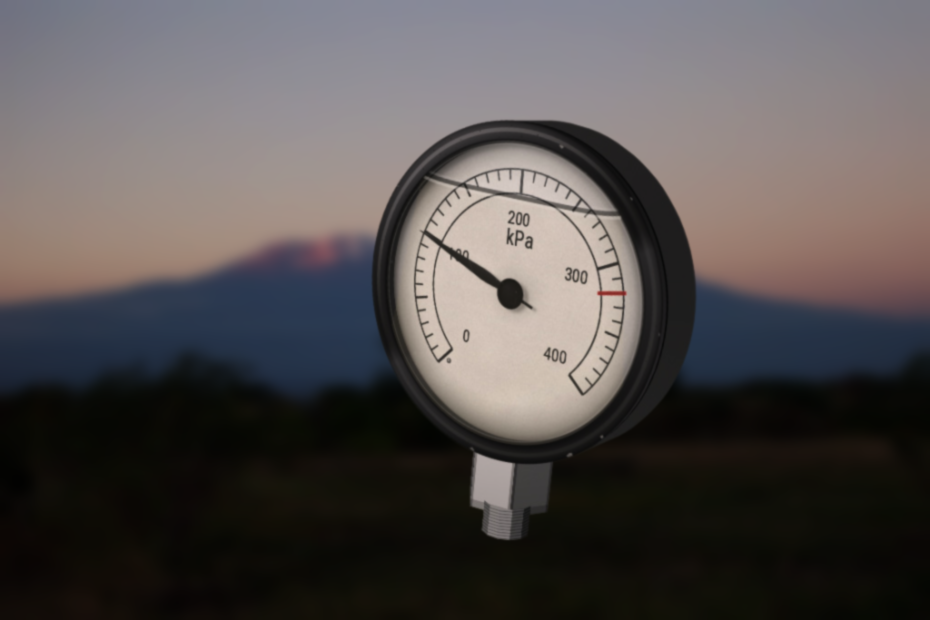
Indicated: 100,kPa
